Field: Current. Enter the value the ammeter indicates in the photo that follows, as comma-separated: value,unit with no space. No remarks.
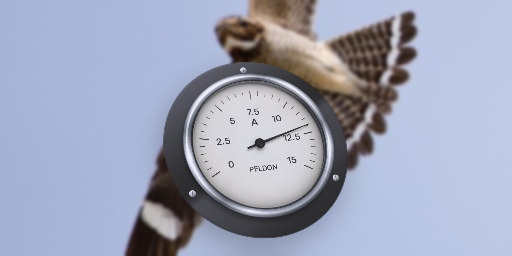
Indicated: 12,A
